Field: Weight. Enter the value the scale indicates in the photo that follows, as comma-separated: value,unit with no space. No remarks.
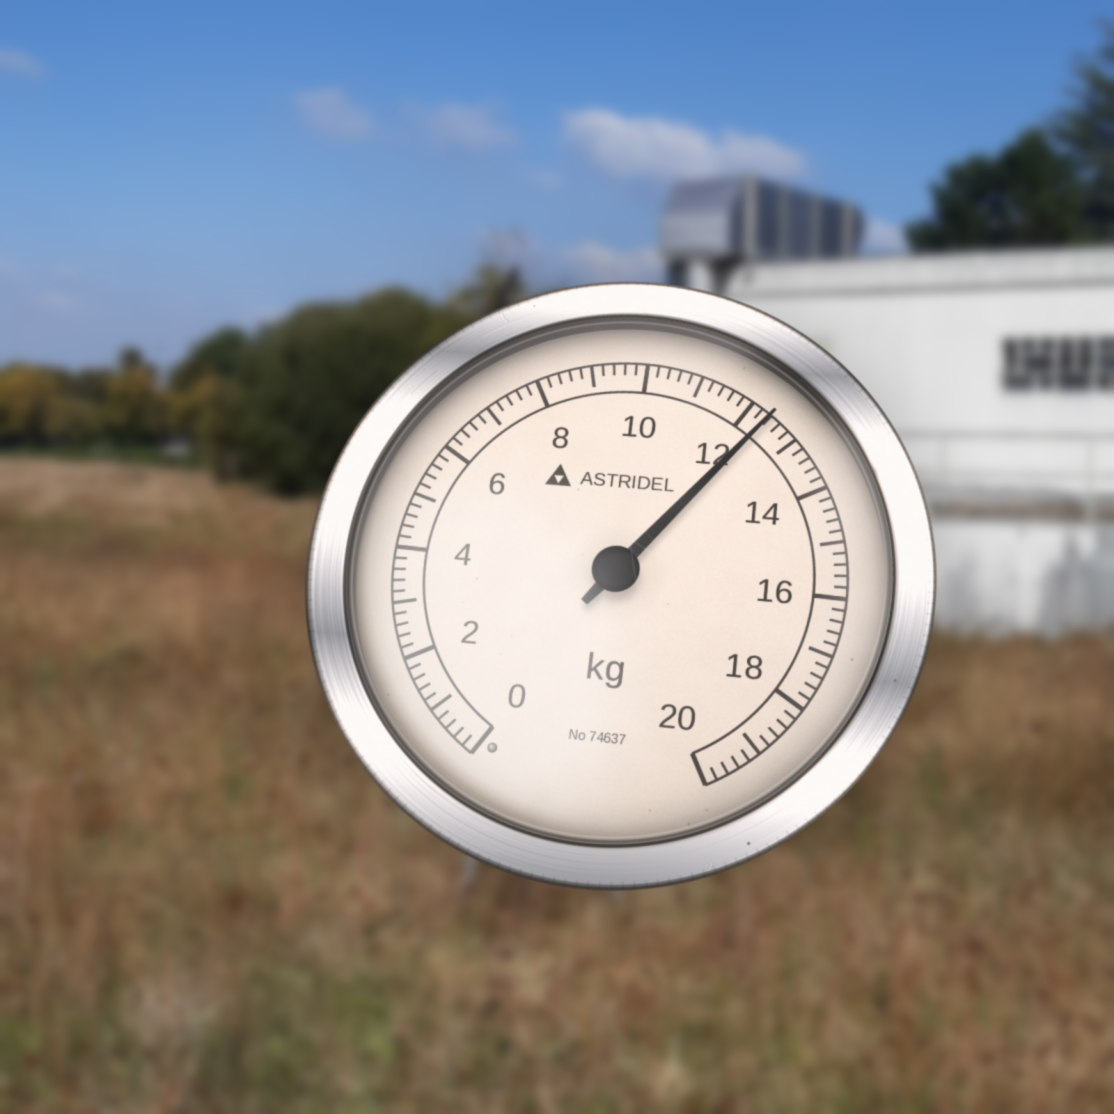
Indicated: 12.4,kg
